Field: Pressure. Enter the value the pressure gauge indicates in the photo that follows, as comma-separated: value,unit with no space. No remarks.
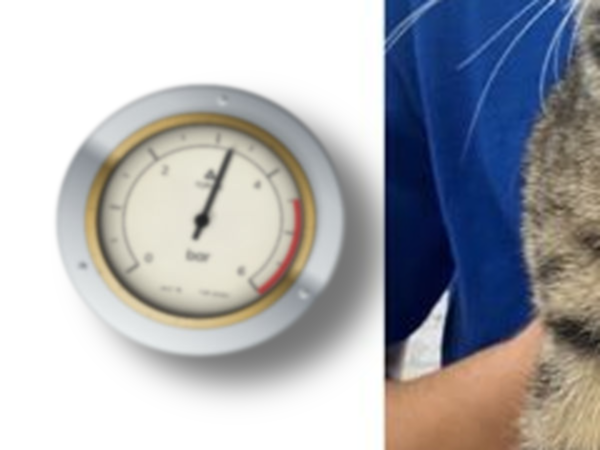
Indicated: 3.25,bar
